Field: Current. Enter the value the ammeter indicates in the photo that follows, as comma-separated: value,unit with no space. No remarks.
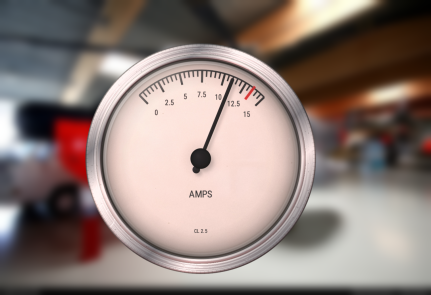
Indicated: 11,A
